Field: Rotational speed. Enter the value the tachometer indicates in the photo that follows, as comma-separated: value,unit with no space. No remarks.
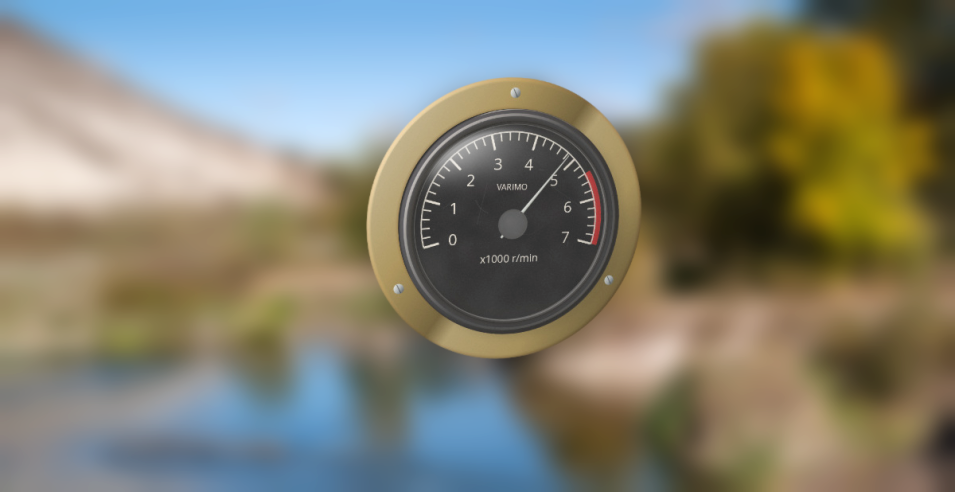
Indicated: 4800,rpm
